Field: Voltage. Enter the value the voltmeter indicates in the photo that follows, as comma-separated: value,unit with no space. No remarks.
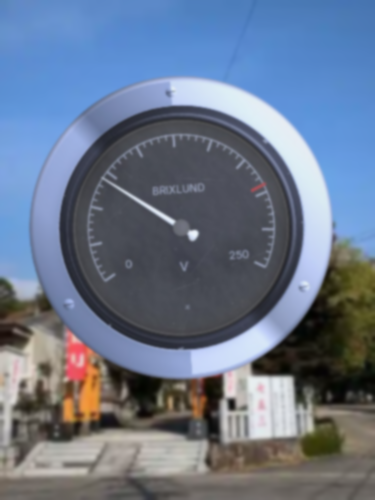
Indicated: 70,V
